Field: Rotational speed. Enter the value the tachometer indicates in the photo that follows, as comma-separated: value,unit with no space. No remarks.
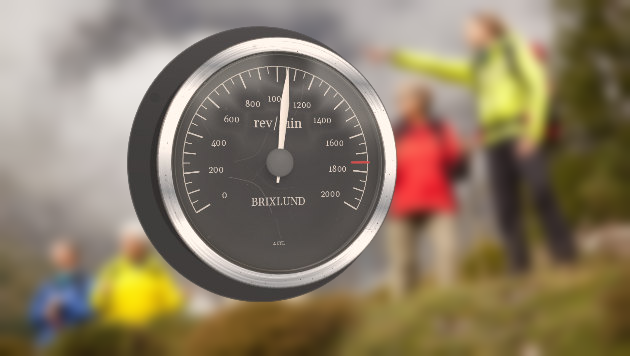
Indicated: 1050,rpm
